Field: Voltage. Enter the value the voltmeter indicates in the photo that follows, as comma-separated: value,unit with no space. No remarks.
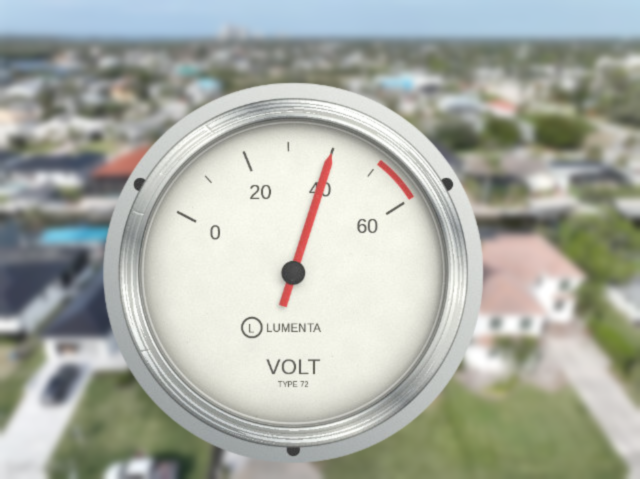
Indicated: 40,V
